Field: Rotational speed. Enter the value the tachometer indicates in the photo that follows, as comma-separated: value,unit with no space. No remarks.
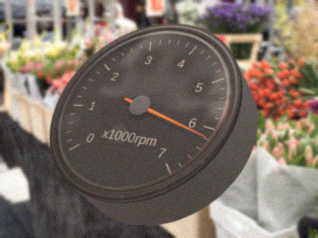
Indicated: 6200,rpm
